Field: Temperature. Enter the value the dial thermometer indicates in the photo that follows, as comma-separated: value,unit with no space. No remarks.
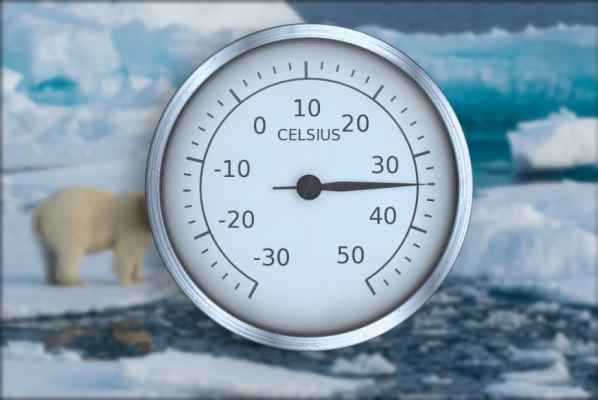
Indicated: 34,°C
